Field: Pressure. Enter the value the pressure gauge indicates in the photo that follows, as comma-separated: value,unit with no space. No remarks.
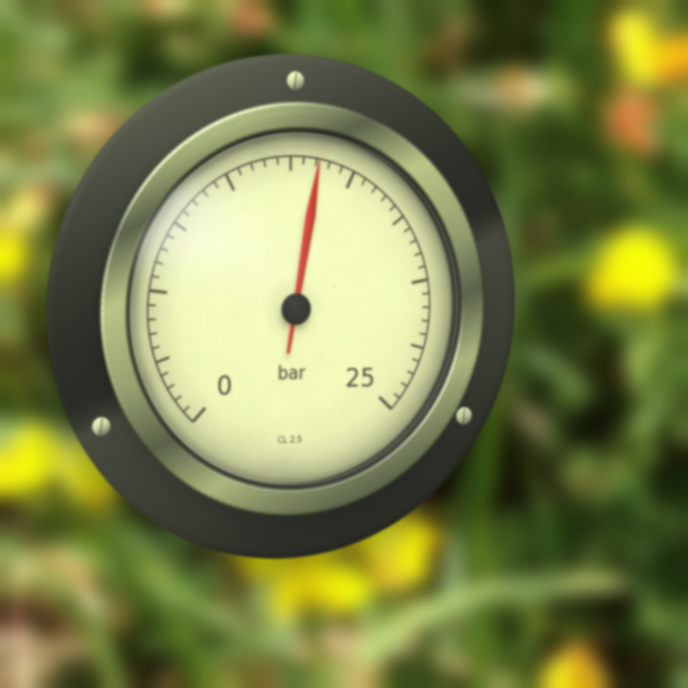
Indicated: 13.5,bar
